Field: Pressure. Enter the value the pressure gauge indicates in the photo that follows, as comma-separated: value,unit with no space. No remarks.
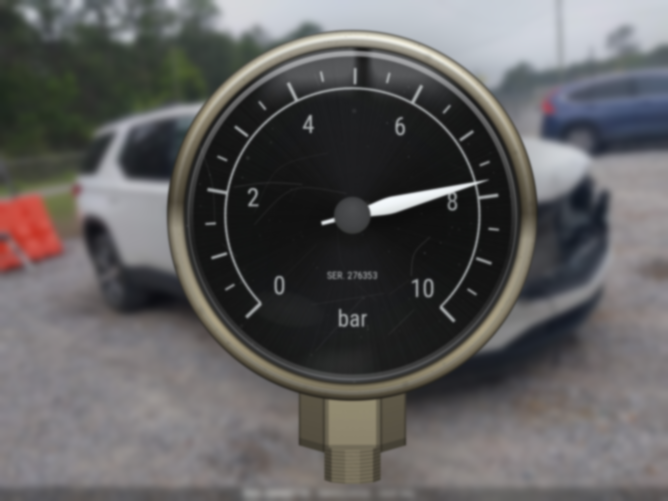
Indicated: 7.75,bar
